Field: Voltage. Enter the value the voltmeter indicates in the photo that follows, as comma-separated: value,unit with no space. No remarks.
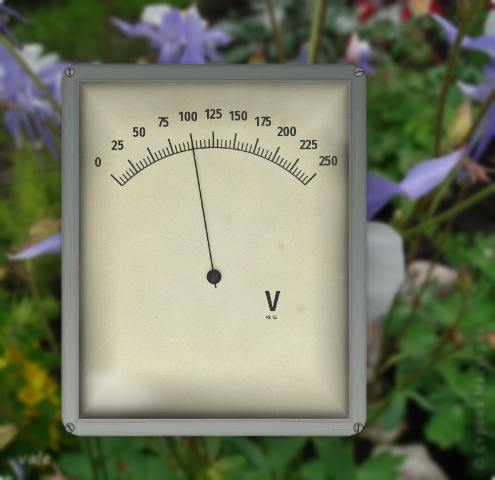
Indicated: 100,V
